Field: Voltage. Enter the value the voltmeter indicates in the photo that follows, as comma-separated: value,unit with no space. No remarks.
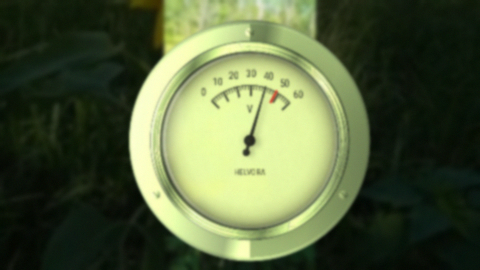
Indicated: 40,V
